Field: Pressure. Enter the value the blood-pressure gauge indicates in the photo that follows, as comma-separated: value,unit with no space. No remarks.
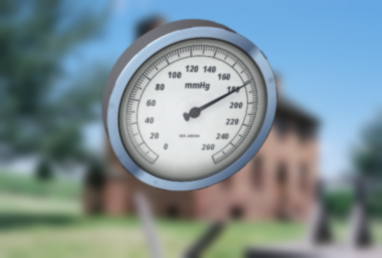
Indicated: 180,mmHg
